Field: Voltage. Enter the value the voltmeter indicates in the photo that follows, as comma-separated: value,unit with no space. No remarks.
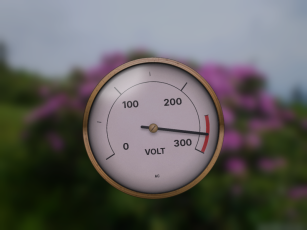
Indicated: 275,V
